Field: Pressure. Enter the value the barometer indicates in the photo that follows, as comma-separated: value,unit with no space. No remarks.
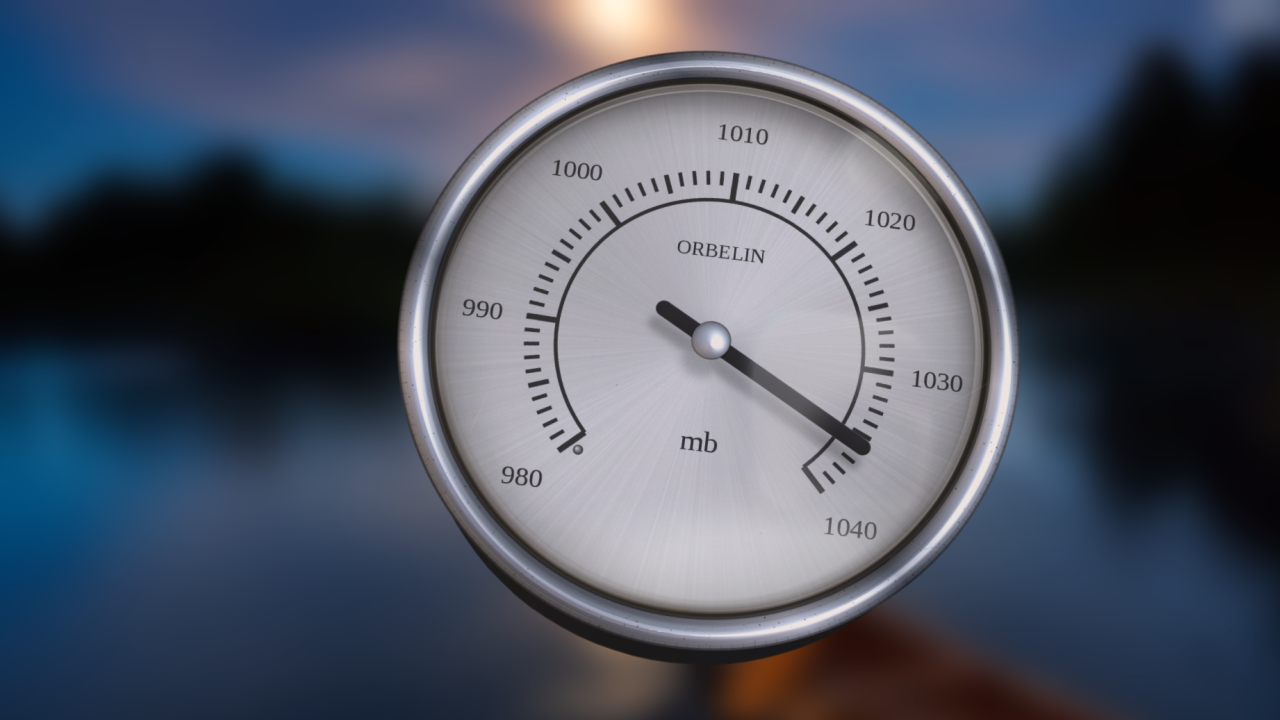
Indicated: 1036,mbar
